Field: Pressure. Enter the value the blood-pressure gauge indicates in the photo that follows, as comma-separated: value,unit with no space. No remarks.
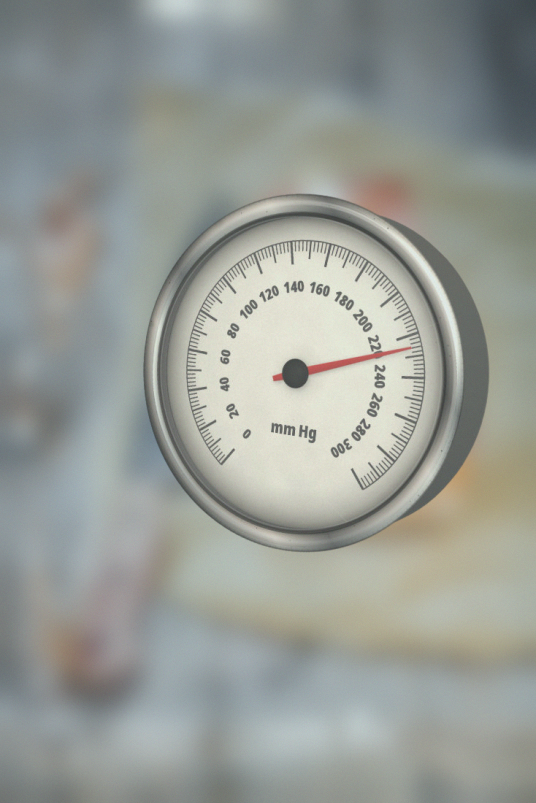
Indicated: 226,mmHg
